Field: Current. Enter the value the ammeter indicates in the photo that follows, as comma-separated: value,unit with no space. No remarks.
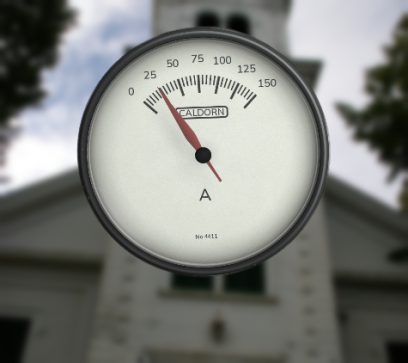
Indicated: 25,A
